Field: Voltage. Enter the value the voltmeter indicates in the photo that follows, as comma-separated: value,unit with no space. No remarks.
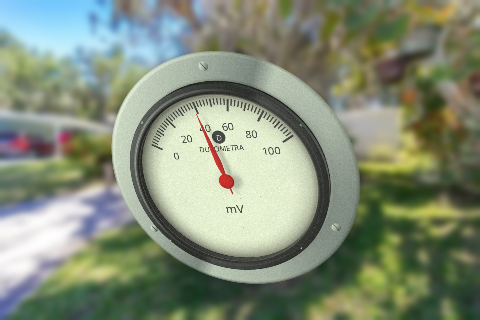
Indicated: 40,mV
